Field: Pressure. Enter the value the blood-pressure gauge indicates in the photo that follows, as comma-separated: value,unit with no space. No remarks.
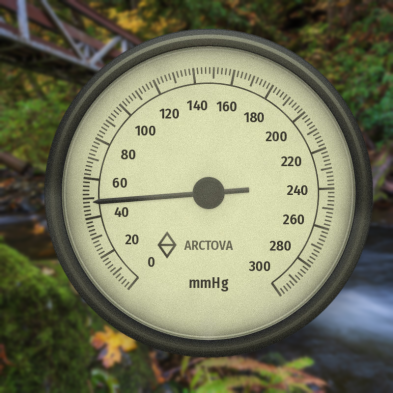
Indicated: 48,mmHg
